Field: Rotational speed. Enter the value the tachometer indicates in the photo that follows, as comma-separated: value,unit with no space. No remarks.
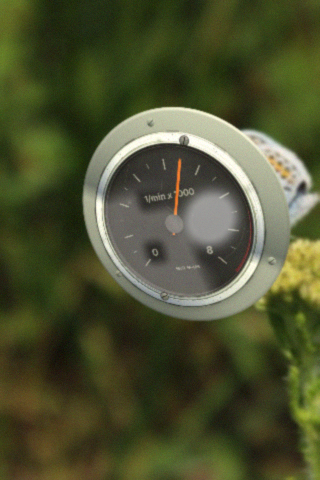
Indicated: 4500,rpm
